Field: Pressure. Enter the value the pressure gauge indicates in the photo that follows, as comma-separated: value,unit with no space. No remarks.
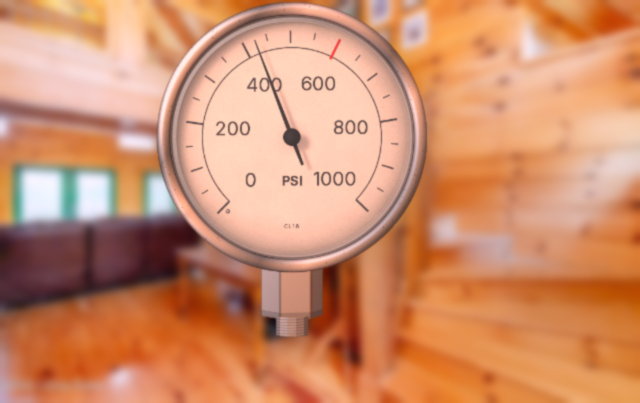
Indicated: 425,psi
